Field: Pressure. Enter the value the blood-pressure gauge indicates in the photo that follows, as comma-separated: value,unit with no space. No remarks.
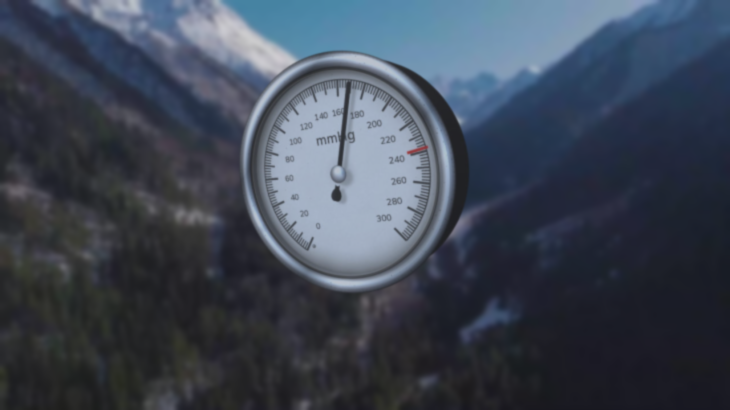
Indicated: 170,mmHg
